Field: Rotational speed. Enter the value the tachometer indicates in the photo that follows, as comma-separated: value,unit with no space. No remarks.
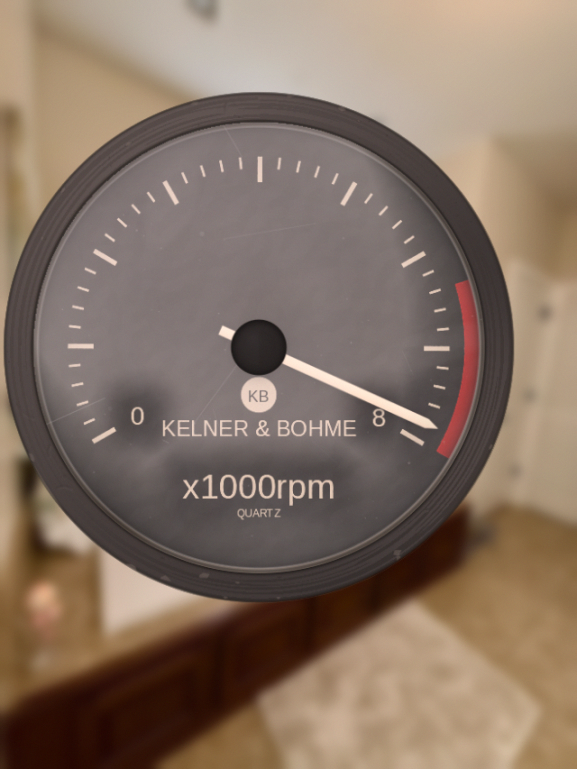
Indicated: 7800,rpm
